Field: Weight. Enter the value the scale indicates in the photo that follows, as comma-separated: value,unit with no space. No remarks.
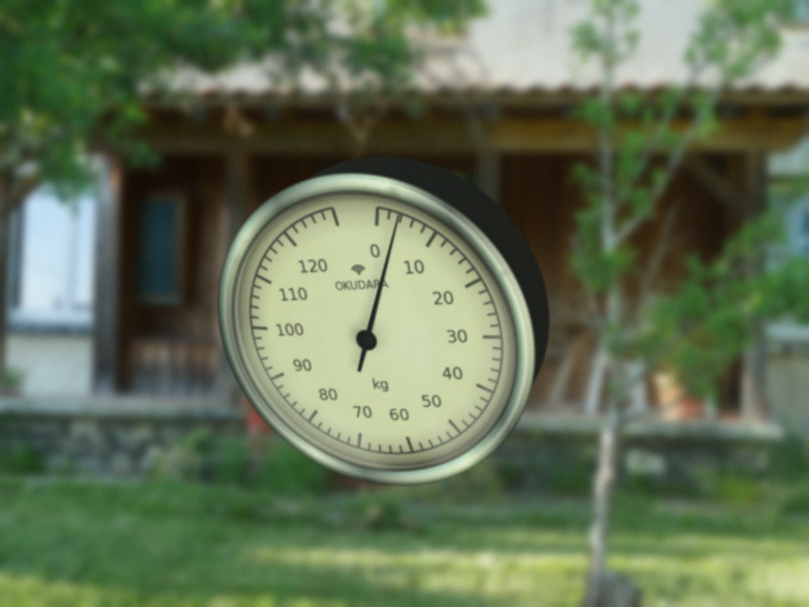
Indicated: 4,kg
